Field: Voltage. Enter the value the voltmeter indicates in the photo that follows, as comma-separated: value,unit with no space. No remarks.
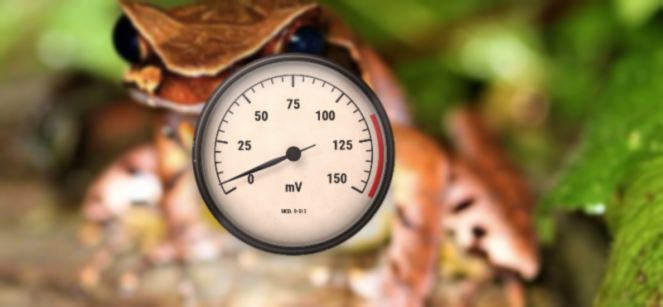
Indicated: 5,mV
